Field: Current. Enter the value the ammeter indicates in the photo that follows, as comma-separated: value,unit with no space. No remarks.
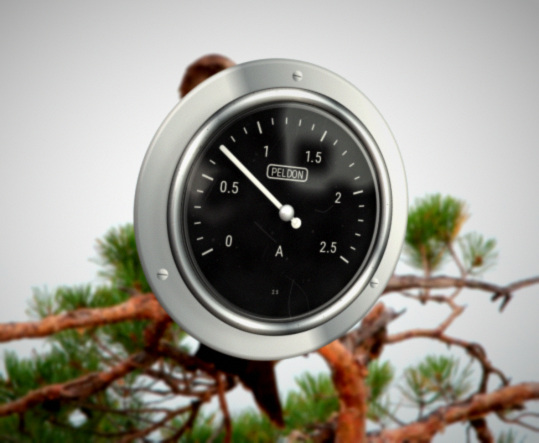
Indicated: 0.7,A
